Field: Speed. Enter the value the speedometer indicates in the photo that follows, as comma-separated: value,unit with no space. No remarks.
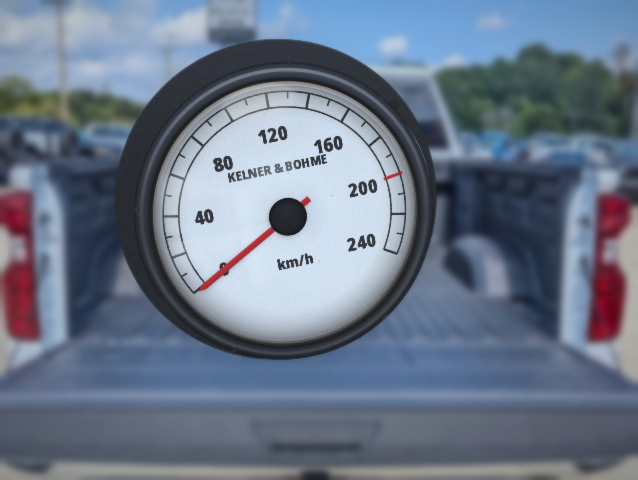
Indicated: 0,km/h
